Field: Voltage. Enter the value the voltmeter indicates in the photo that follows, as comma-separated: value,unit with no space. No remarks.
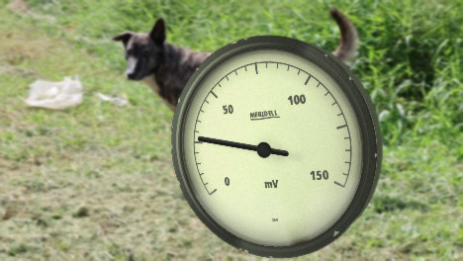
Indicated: 27.5,mV
